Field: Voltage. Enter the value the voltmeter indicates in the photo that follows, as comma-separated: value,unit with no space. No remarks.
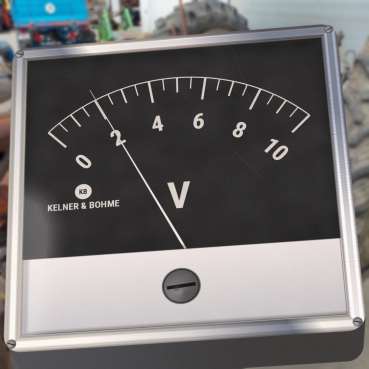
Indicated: 2,V
